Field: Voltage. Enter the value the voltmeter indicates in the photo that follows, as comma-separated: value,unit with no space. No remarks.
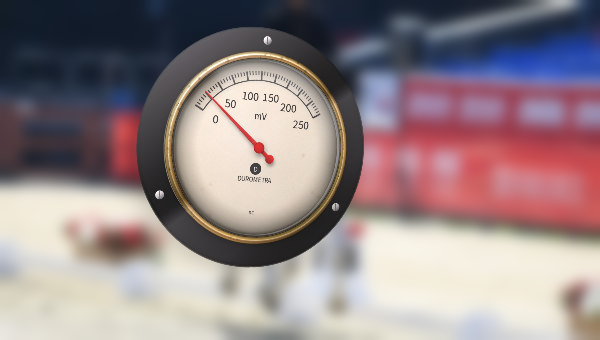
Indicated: 25,mV
